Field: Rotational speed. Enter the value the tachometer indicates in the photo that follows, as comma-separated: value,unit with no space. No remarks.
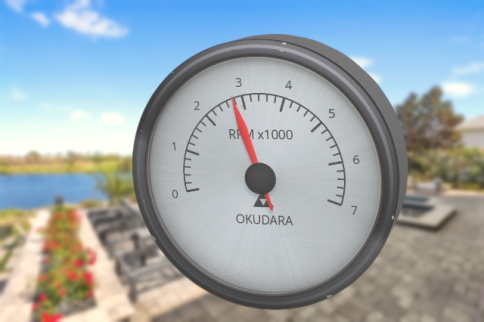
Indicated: 2800,rpm
